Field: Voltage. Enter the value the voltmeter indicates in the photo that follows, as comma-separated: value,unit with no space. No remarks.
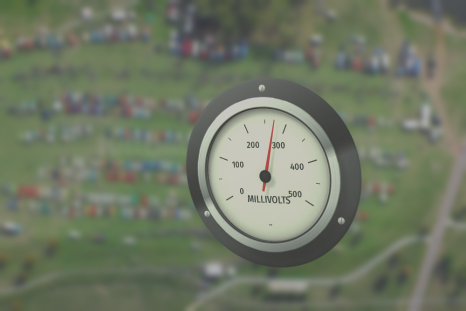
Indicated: 275,mV
